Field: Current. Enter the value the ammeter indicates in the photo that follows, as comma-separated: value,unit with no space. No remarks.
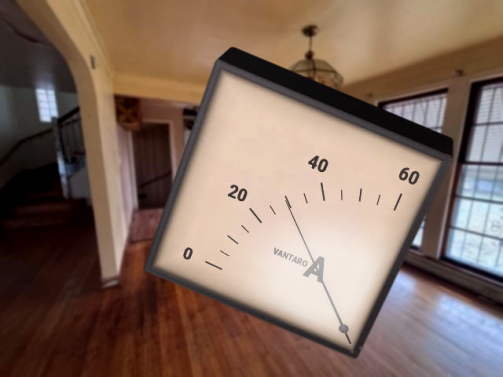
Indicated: 30,A
